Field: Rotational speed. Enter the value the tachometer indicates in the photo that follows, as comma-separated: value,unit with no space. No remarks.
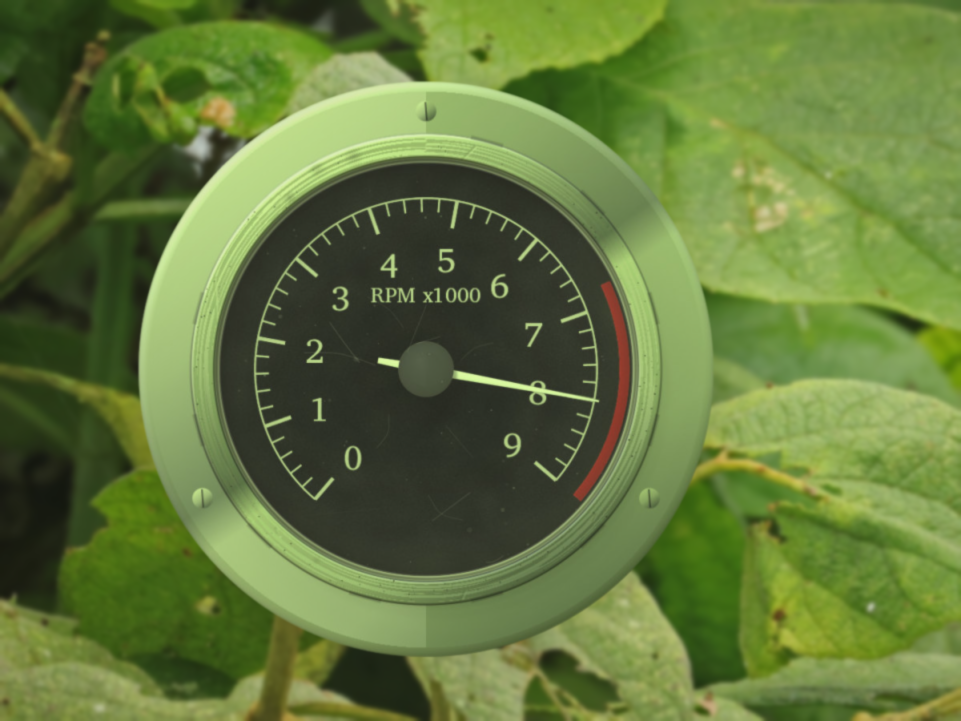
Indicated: 8000,rpm
